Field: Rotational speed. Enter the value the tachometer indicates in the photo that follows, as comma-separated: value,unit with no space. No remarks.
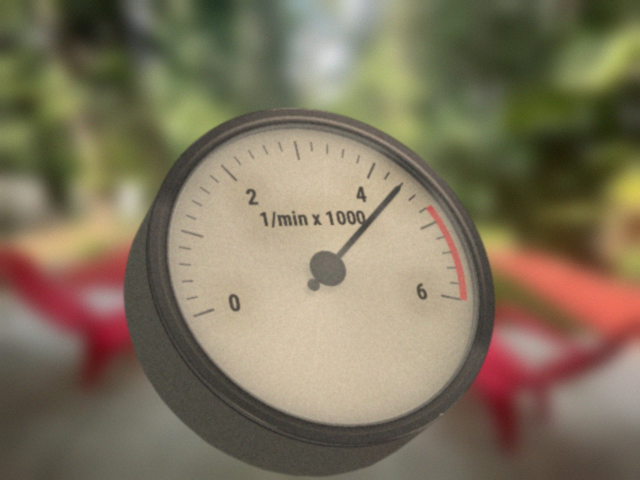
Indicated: 4400,rpm
